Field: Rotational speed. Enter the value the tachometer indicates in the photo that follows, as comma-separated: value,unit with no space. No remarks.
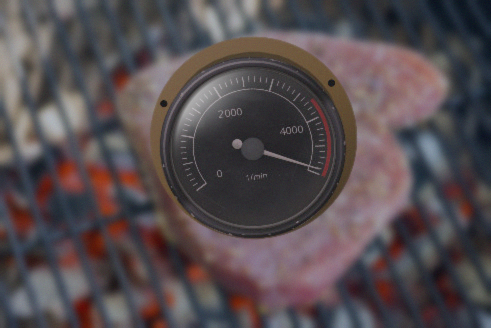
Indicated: 4900,rpm
